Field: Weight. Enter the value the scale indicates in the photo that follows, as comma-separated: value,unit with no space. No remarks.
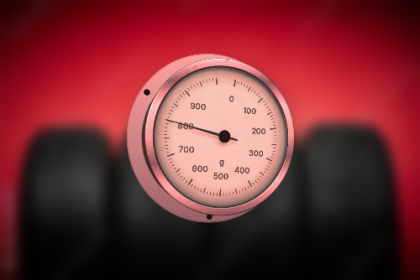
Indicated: 800,g
